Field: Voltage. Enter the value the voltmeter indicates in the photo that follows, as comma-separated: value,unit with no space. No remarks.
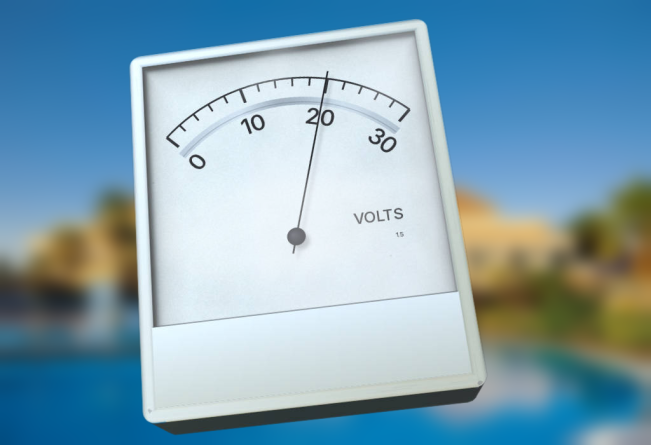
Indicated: 20,V
